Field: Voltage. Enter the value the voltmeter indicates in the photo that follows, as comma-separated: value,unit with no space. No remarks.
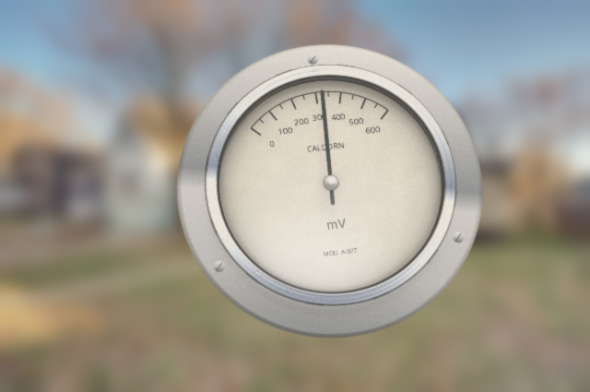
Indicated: 325,mV
